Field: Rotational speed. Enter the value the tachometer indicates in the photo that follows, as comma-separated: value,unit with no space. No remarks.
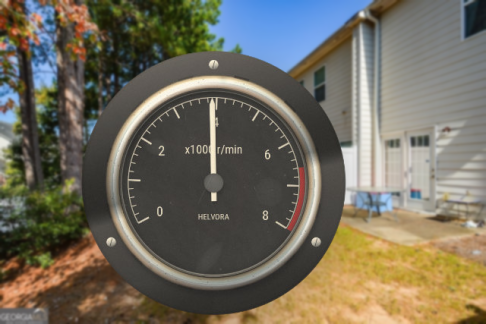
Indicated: 3900,rpm
